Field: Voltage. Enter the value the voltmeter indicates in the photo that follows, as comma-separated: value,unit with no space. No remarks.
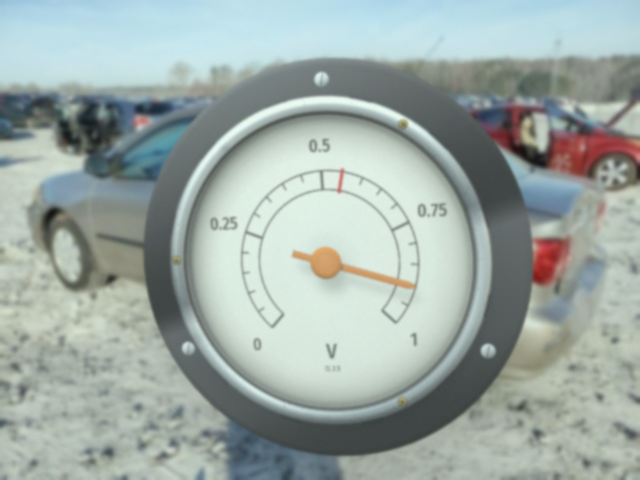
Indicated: 0.9,V
